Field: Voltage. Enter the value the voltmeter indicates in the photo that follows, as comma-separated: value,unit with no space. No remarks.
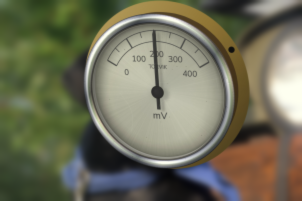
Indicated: 200,mV
